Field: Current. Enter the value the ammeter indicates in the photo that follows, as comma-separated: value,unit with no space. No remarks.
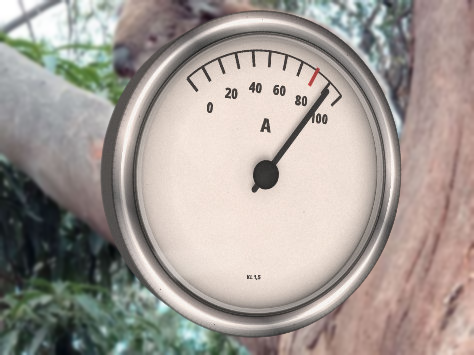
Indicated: 90,A
